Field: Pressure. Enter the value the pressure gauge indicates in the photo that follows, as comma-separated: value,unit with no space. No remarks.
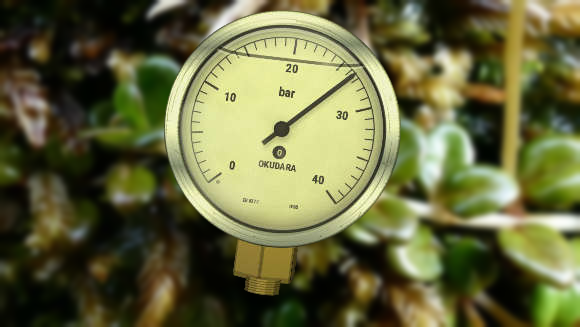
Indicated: 26.5,bar
